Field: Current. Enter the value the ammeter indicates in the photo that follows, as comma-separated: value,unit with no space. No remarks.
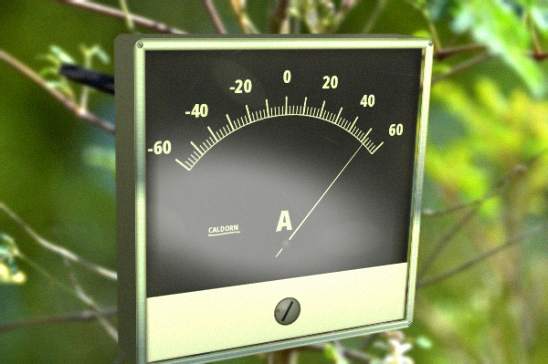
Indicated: 50,A
